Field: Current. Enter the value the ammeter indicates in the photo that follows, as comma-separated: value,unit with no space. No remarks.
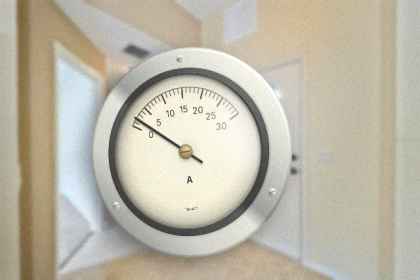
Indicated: 2,A
